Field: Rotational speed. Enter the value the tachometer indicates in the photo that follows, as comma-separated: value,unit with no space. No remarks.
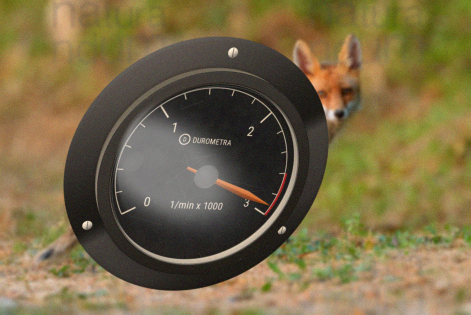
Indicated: 2900,rpm
